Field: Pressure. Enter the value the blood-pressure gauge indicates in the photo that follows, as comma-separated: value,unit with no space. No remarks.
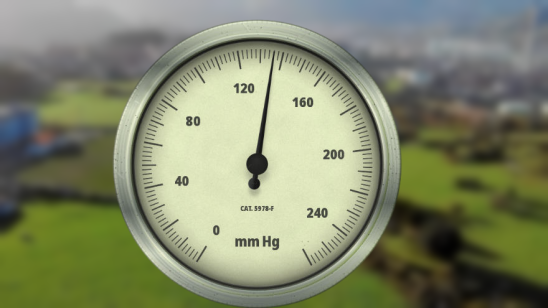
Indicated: 136,mmHg
